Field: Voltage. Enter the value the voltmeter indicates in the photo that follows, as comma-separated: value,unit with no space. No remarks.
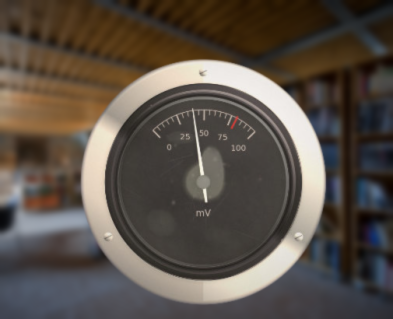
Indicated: 40,mV
